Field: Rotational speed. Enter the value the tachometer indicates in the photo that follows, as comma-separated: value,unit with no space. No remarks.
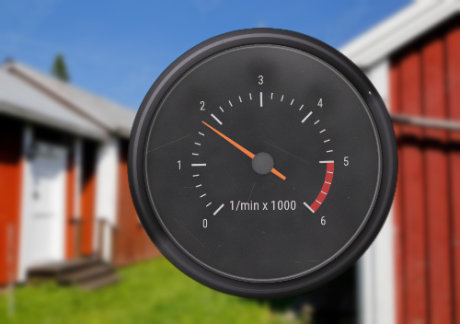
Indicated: 1800,rpm
